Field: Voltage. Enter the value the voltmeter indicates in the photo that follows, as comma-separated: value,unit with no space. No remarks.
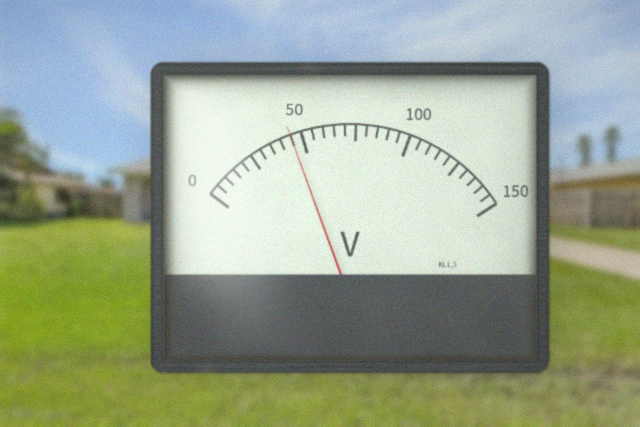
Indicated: 45,V
